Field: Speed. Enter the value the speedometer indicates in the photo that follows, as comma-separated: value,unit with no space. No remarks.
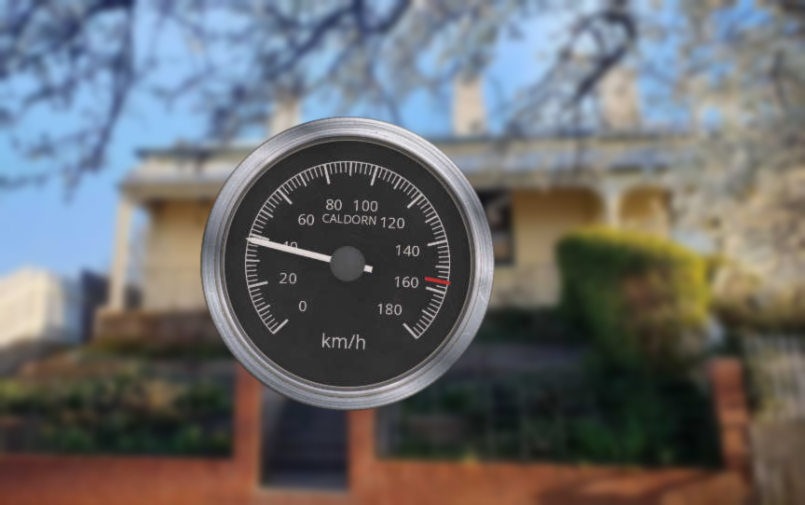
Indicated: 38,km/h
